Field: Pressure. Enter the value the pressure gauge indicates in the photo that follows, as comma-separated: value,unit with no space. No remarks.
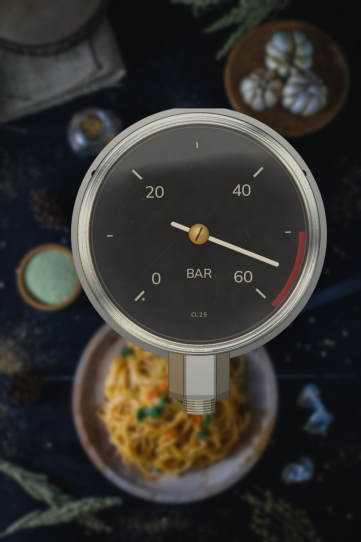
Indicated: 55,bar
